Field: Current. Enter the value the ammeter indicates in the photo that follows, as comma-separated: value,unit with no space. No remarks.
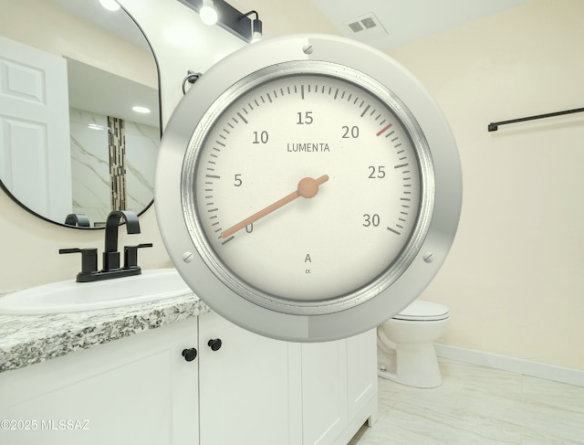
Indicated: 0.5,A
